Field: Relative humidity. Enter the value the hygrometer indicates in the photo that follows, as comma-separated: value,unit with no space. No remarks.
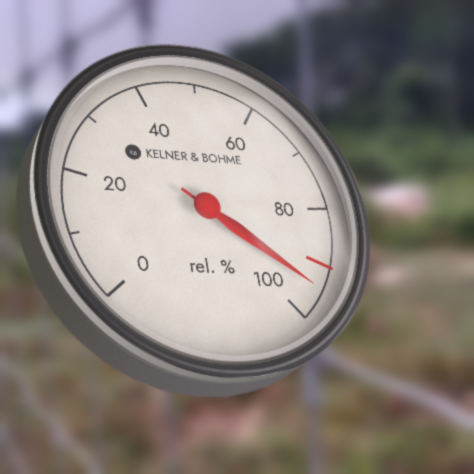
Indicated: 95,%
